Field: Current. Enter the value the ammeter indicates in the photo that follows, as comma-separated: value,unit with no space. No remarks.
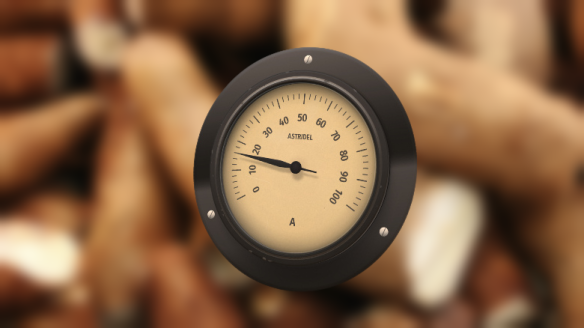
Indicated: 16,A
